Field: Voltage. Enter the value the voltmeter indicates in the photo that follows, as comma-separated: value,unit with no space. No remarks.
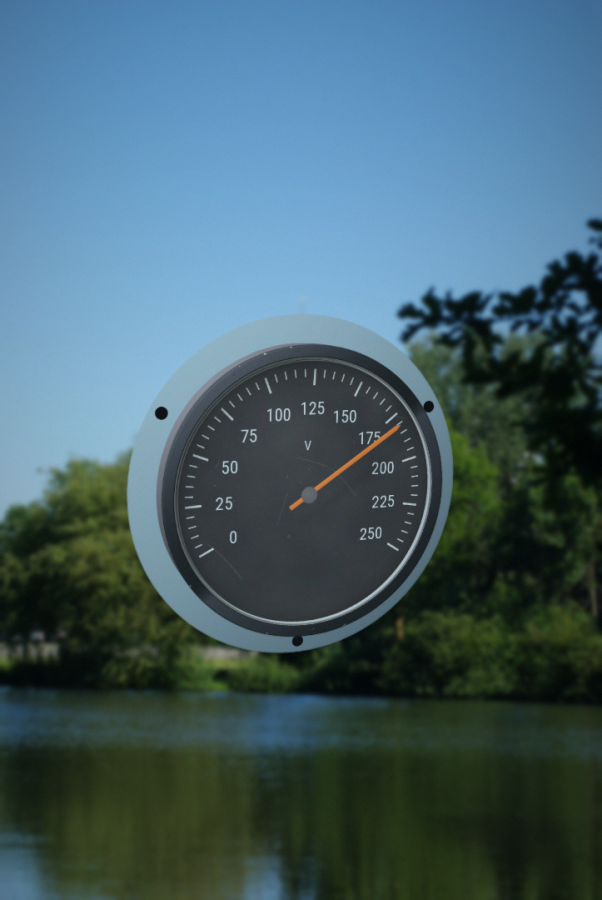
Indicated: 180,V
